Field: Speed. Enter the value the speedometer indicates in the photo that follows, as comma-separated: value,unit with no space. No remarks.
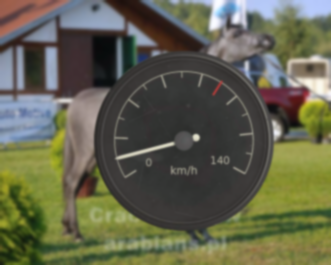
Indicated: 10,km/h
